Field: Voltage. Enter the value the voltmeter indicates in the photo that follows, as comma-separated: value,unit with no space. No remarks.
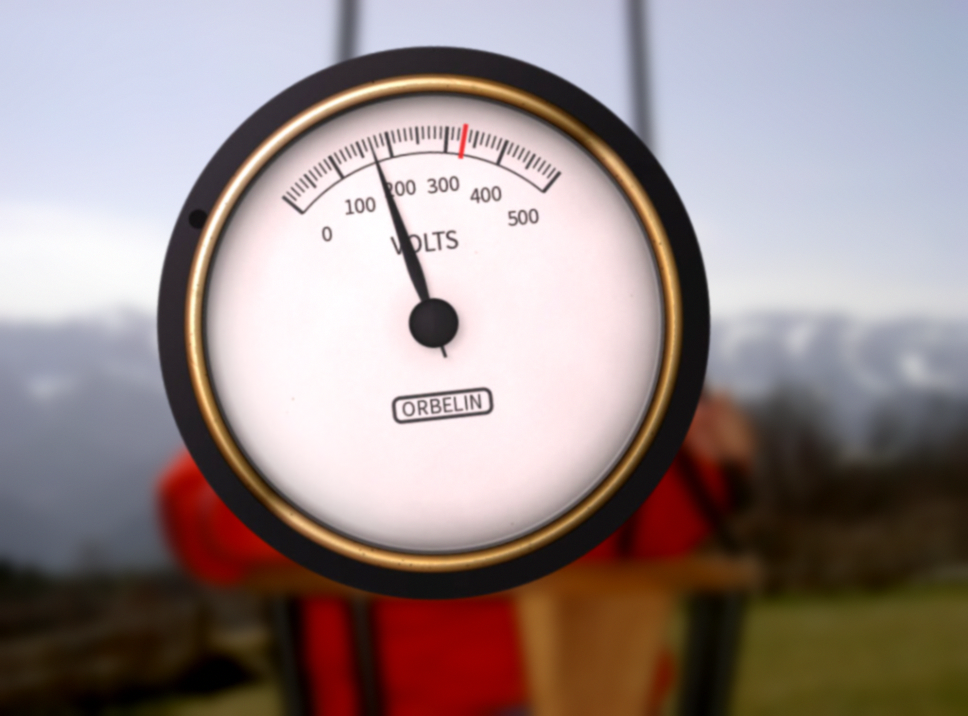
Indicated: 170,V
